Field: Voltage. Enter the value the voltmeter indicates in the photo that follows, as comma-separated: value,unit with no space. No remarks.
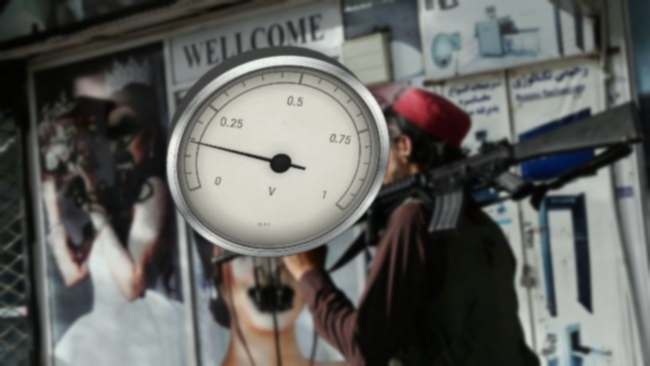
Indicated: 0.15,V
